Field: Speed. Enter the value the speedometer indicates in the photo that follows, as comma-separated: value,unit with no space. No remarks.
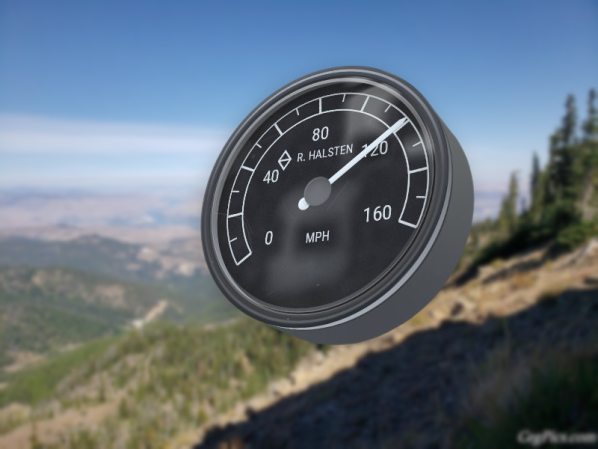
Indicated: 120,mph
